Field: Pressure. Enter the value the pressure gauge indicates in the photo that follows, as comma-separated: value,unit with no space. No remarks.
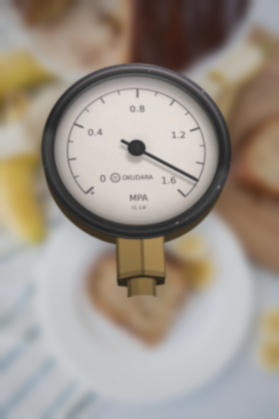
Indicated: 1.5,MPa
